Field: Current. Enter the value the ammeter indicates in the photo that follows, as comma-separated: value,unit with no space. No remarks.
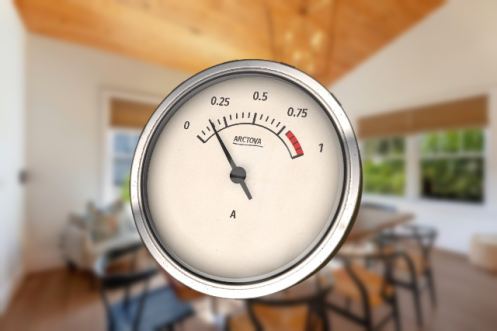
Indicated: 0.15,A
